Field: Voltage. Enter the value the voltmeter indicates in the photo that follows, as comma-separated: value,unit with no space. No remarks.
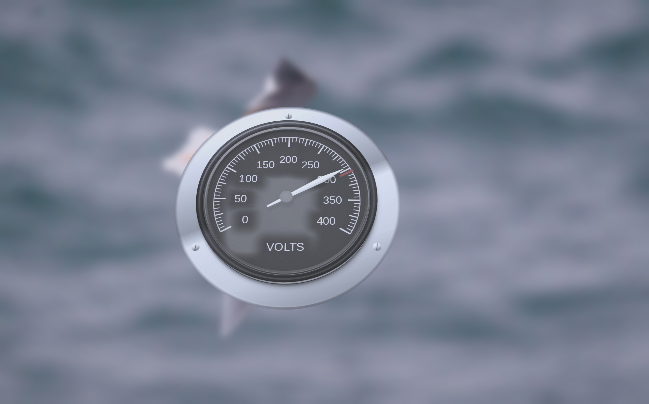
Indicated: 300,V
